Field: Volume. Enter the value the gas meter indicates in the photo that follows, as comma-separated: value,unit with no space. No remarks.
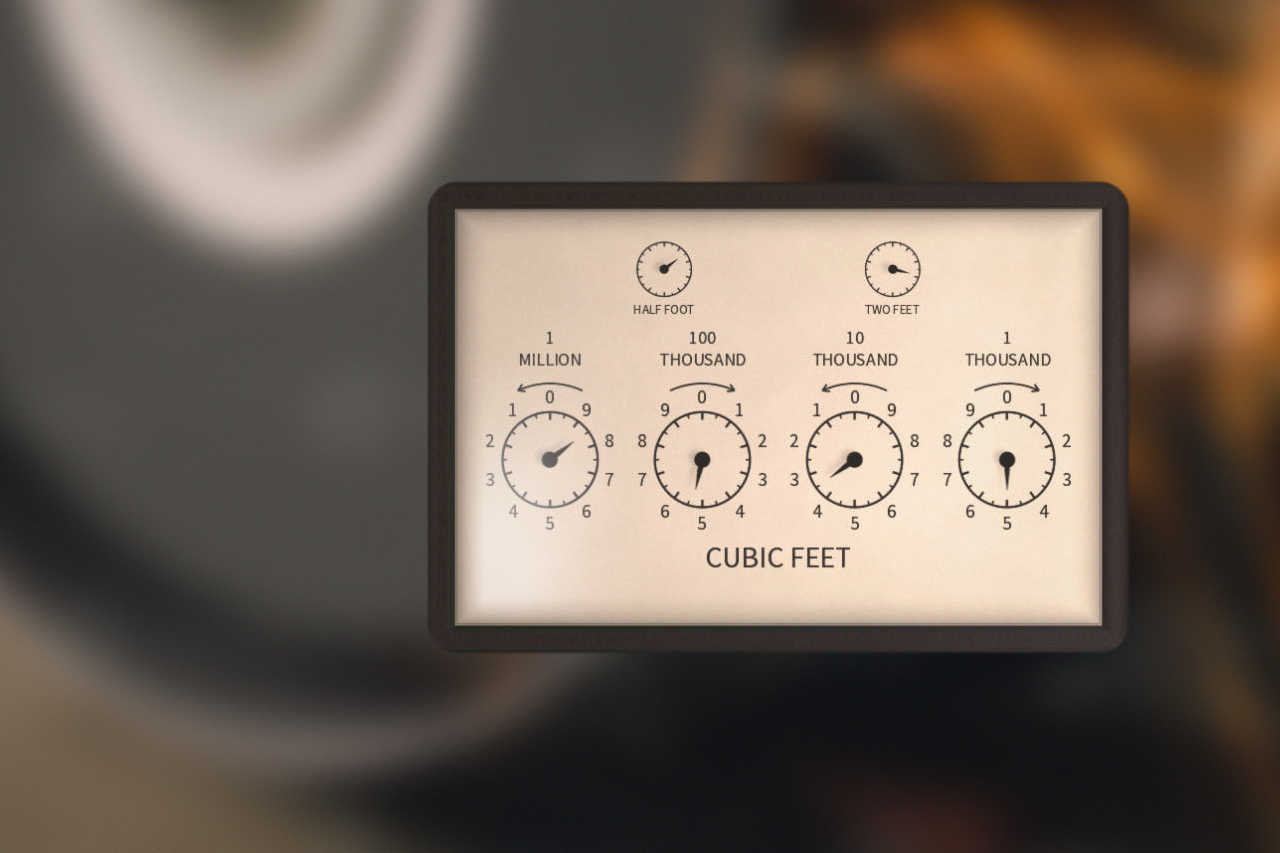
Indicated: 853500,ft³
